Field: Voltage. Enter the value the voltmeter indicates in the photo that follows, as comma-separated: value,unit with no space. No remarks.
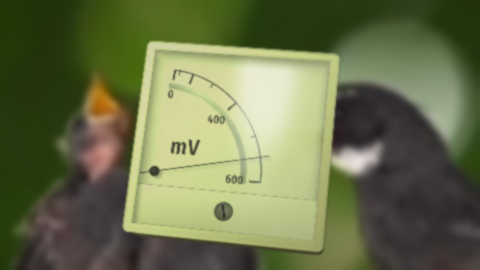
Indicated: 550,mV
